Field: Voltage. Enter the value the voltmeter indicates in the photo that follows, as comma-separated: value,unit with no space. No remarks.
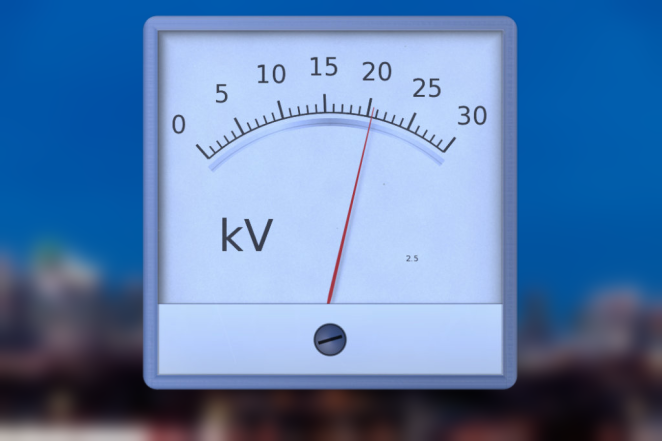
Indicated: 20.5,kV
